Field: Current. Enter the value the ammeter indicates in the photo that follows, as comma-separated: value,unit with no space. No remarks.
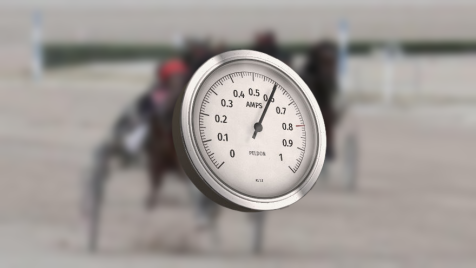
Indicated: 0.6,A
